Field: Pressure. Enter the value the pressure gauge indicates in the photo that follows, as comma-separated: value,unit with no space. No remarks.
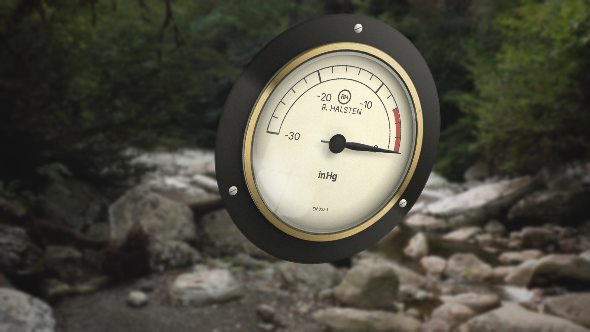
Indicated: 0,inHg
